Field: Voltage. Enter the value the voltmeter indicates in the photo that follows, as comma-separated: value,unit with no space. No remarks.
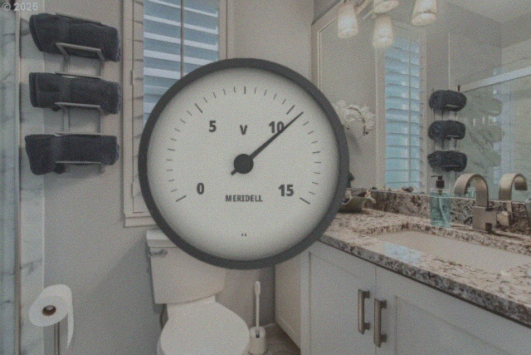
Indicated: 10.5,V
